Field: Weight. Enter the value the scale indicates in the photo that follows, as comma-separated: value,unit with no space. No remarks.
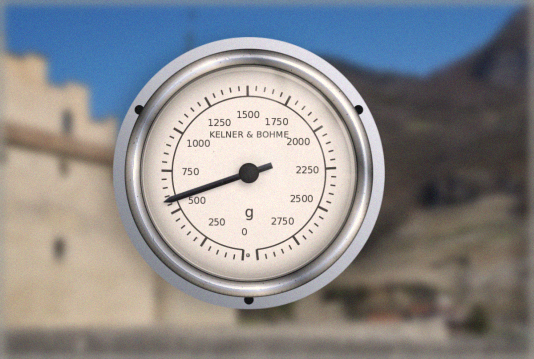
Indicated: 575,g
